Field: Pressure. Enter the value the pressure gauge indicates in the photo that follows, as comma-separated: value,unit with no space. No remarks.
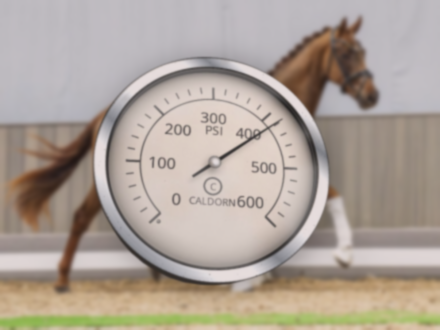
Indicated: 420,psi
